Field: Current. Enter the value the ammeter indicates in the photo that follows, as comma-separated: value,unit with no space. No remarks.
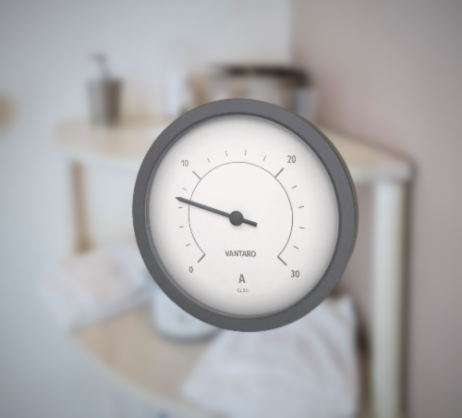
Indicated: 7,A
